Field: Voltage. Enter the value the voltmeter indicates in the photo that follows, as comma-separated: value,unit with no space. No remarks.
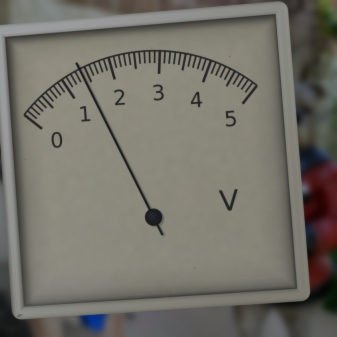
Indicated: 1.4,V
